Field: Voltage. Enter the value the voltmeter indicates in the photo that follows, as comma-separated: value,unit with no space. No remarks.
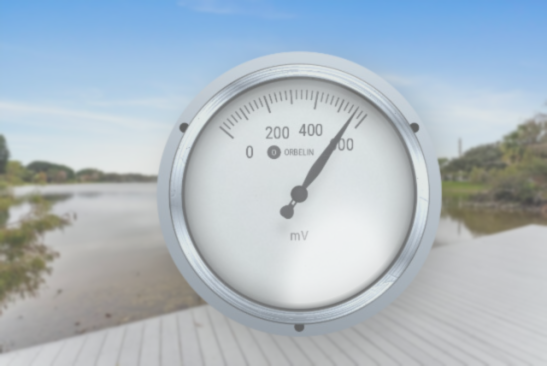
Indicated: 560,mV
